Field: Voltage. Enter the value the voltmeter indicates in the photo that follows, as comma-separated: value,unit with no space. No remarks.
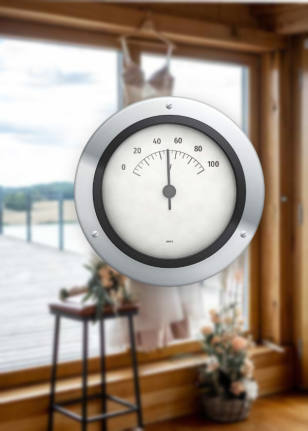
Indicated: 50,V
